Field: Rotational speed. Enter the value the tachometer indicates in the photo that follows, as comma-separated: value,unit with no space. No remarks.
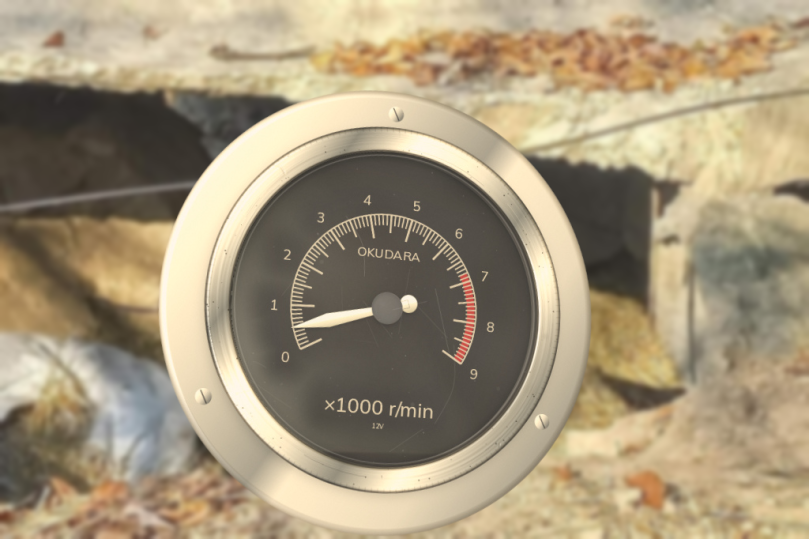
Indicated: 500,rpm
